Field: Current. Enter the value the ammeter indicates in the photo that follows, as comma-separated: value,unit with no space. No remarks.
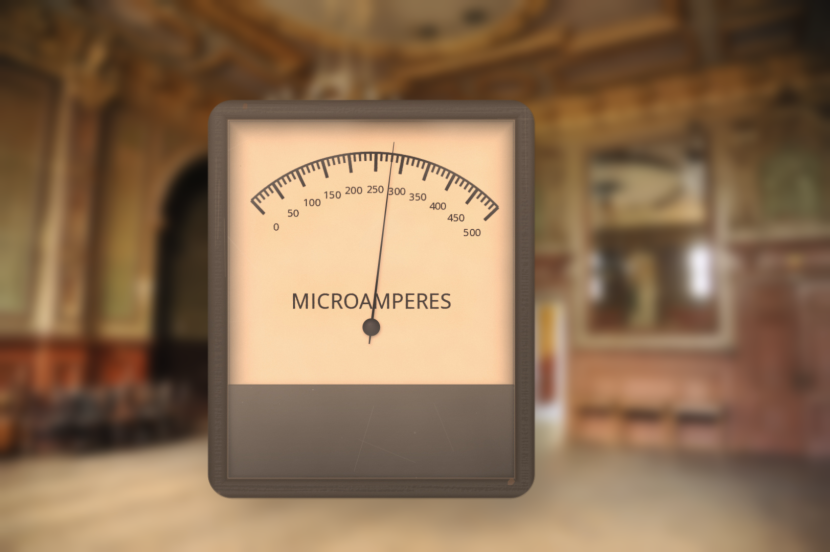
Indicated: 280,µA
